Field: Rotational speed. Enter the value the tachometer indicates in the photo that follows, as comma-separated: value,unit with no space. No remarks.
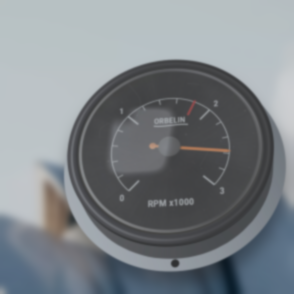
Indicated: 2600,rpm
